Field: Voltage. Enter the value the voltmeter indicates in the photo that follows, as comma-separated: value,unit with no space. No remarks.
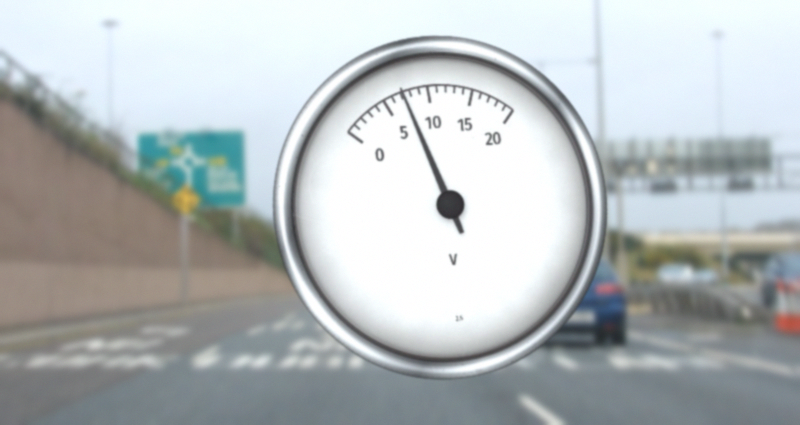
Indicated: 7,V
